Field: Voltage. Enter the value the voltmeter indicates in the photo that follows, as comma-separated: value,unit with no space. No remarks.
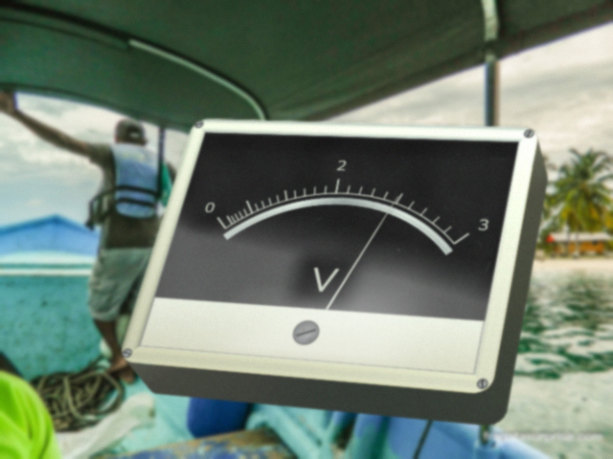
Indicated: 2.5,V
